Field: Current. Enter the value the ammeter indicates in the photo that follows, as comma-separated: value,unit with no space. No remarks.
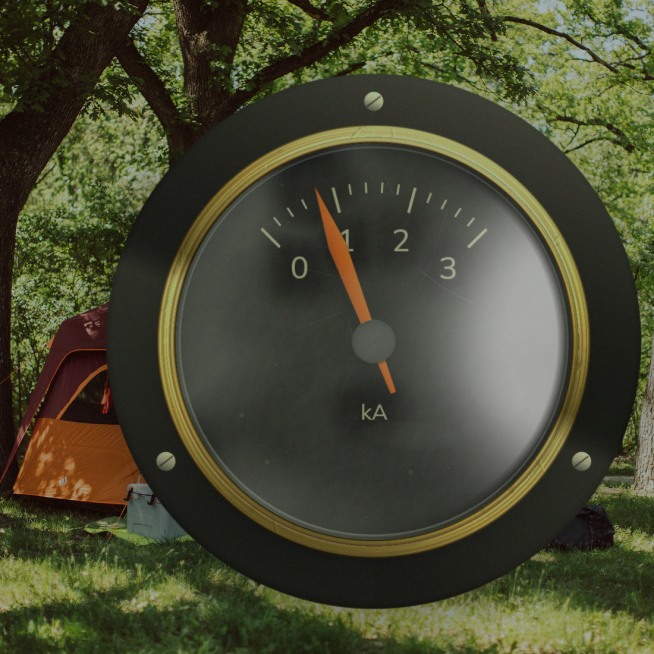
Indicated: 0.8,kA
